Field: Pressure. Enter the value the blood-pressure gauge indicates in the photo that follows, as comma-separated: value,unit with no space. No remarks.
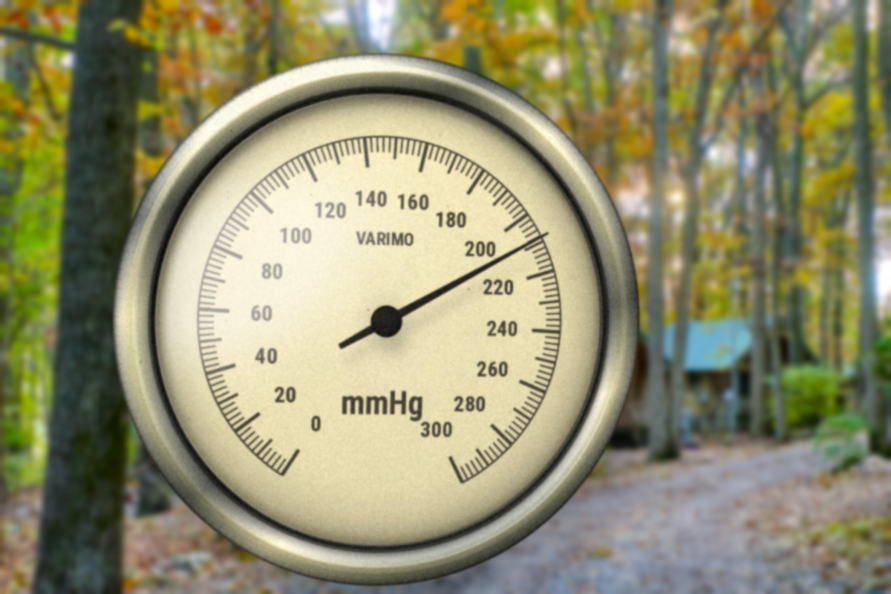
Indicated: 208,mmHg
